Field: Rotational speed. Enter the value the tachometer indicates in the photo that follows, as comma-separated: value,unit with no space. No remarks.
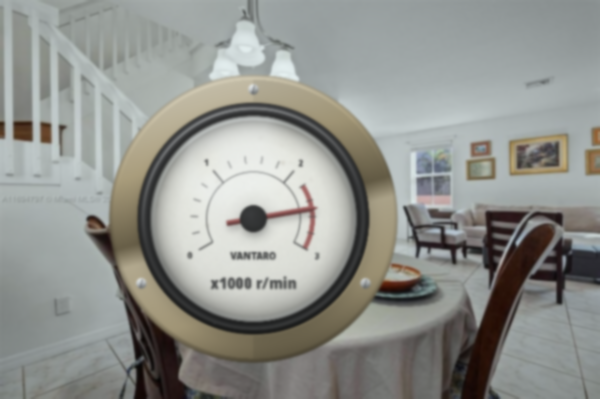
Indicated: 2500,rpm
